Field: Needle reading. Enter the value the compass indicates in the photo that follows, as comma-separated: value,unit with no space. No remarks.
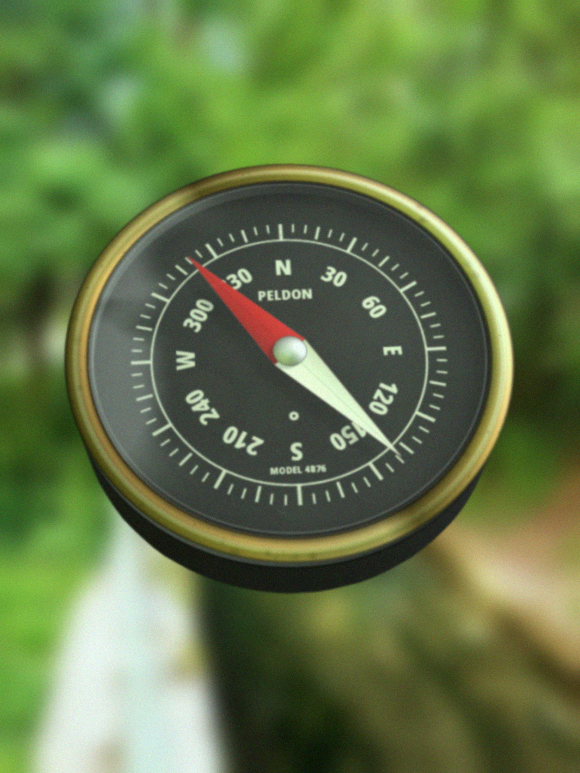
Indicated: 320,°
